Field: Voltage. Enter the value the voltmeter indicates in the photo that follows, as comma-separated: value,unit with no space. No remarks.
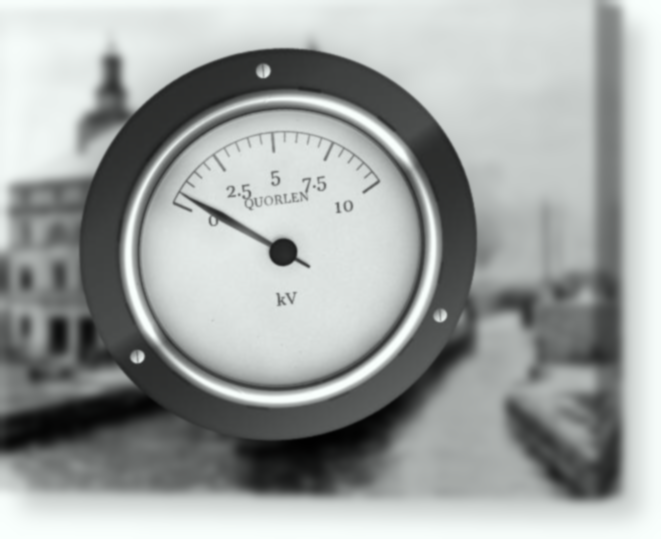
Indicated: 0.5,kV
